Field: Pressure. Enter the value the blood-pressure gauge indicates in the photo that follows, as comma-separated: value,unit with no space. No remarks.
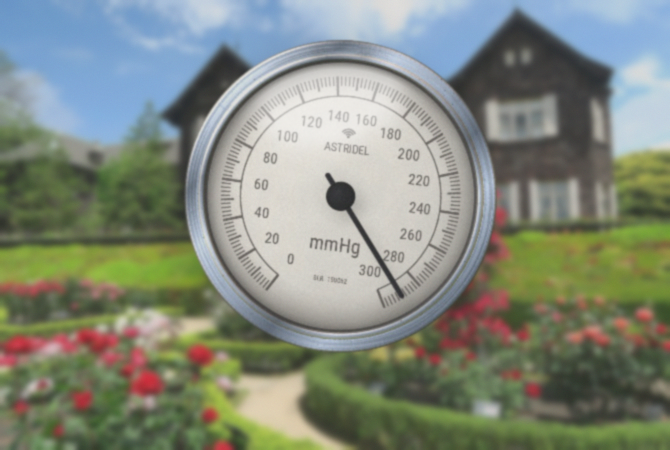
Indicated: 290,mmHg
